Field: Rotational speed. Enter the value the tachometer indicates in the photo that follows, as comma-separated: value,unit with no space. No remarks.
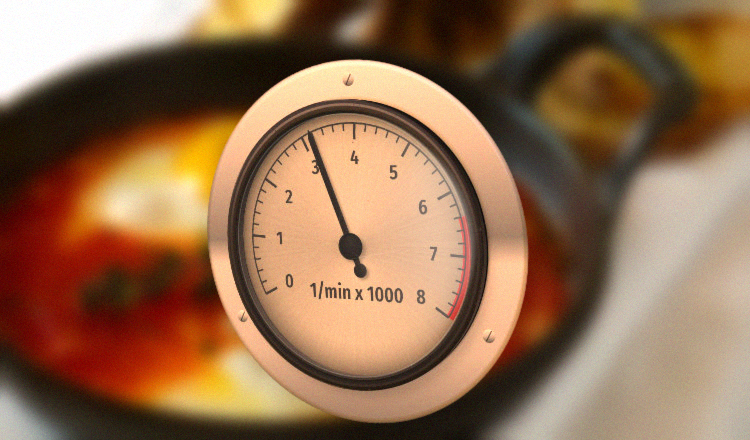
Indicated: 3200,rpm
